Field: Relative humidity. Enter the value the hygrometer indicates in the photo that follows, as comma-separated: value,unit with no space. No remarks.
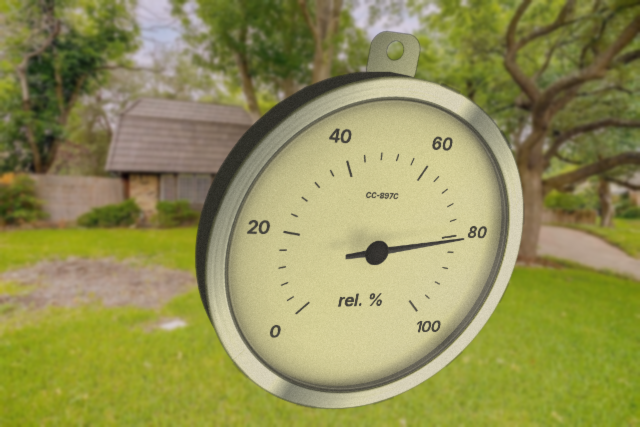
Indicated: 80,%
